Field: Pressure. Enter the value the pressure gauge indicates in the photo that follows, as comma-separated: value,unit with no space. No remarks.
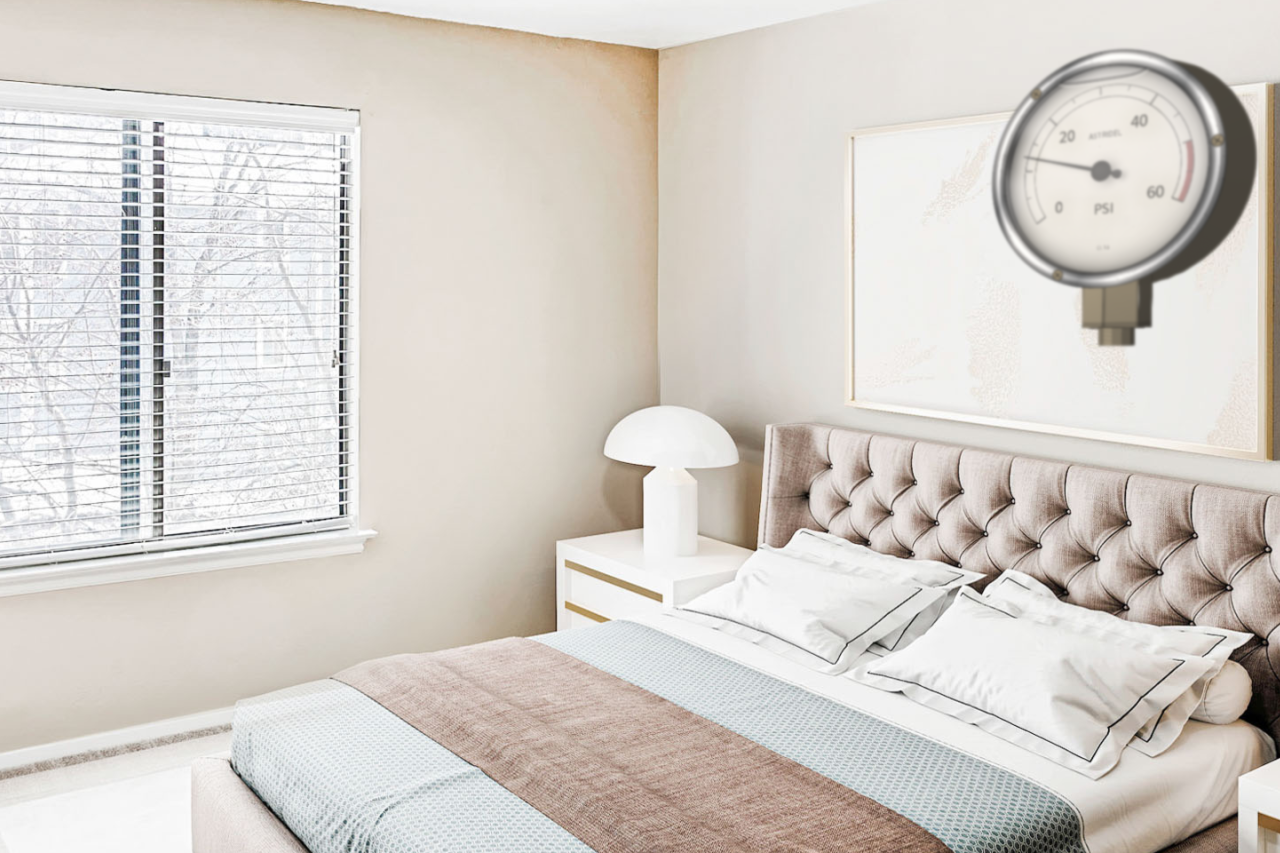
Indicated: 12.5,psi
